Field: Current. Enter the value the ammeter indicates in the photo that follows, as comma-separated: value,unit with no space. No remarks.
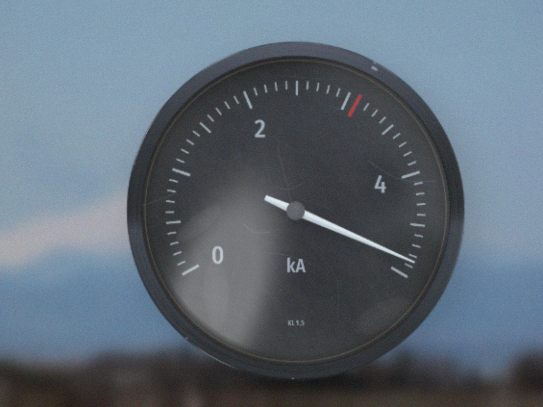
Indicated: 4.85,kA
